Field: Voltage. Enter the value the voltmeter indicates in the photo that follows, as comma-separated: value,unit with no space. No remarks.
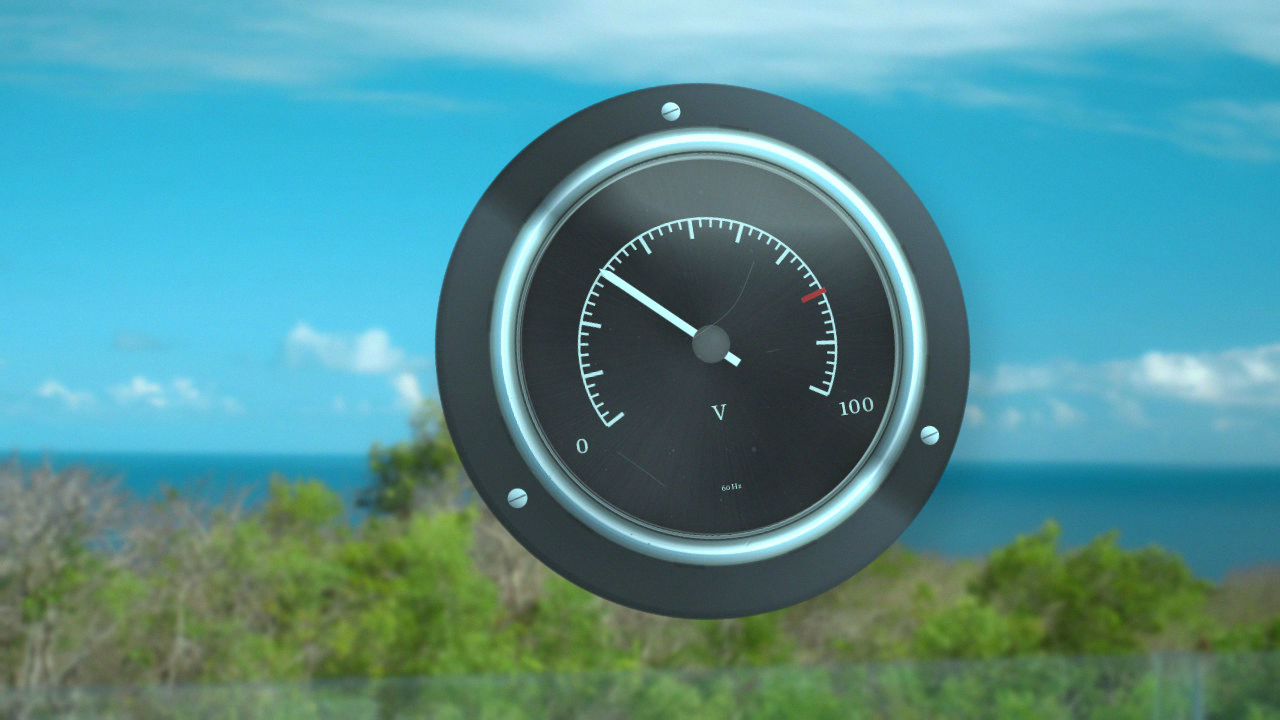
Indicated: 30,V
